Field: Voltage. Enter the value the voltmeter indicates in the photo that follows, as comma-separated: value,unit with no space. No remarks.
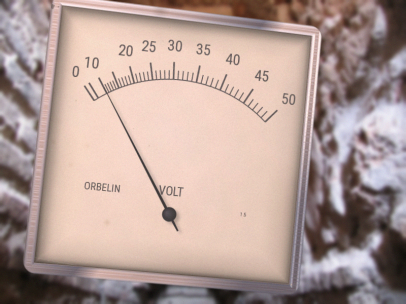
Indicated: 10,V
